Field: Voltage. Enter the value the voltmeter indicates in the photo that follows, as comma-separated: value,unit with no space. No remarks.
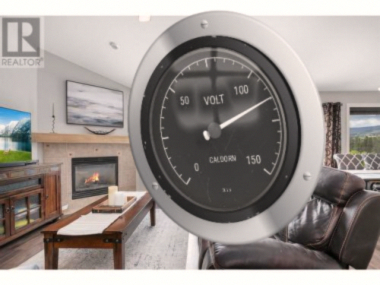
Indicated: 115,V
